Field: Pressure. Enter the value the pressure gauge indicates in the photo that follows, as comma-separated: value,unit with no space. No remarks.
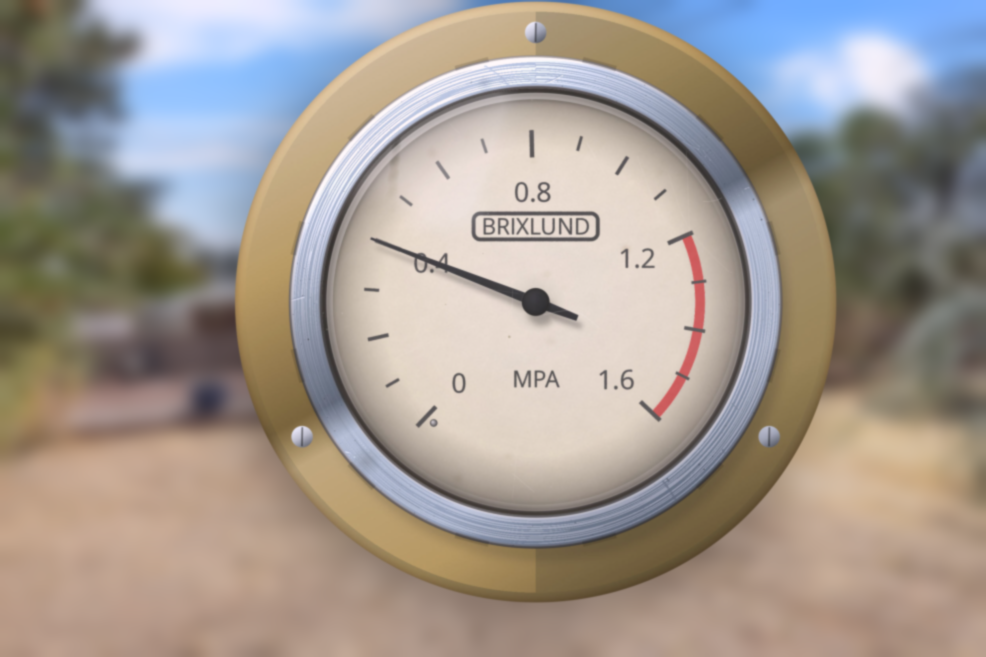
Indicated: 0.4,MPa
